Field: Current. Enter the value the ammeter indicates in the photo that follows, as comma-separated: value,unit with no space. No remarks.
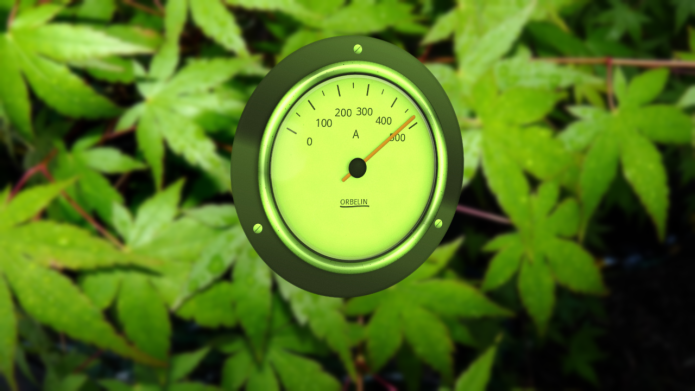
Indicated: 475,A
